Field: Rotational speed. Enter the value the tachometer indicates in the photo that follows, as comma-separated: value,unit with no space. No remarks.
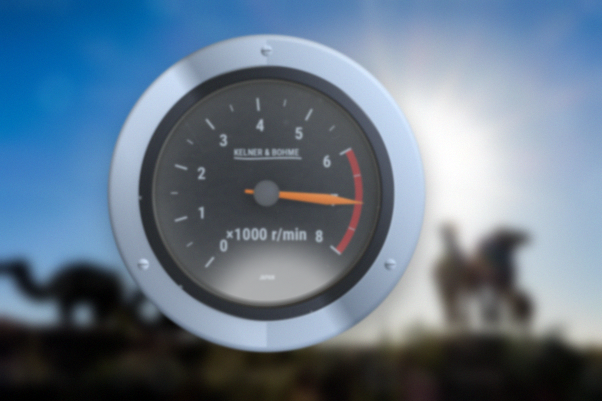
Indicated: 7000,rpm
